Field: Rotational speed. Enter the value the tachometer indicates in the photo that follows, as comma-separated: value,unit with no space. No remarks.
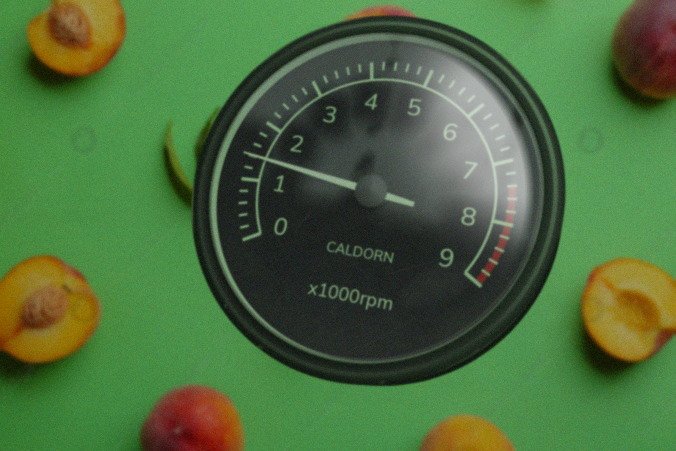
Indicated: 1400,rpm
